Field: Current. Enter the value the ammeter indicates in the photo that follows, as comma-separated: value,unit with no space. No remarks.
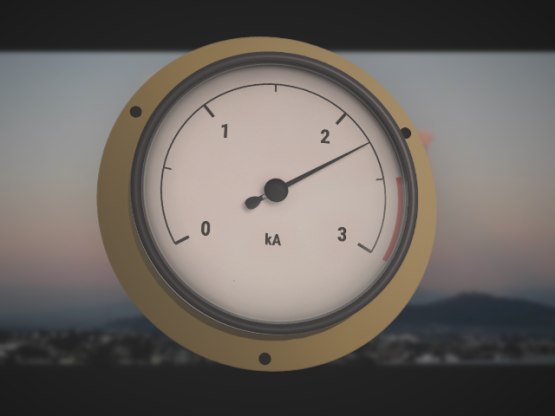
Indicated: 2.25,kA
